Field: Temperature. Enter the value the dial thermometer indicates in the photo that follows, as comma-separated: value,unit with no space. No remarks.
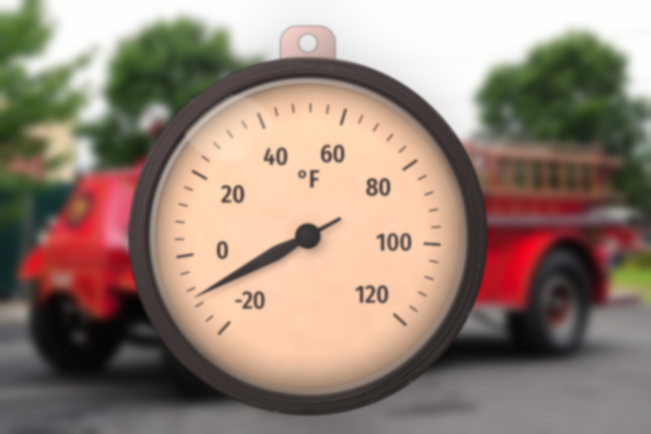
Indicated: -10,°F
